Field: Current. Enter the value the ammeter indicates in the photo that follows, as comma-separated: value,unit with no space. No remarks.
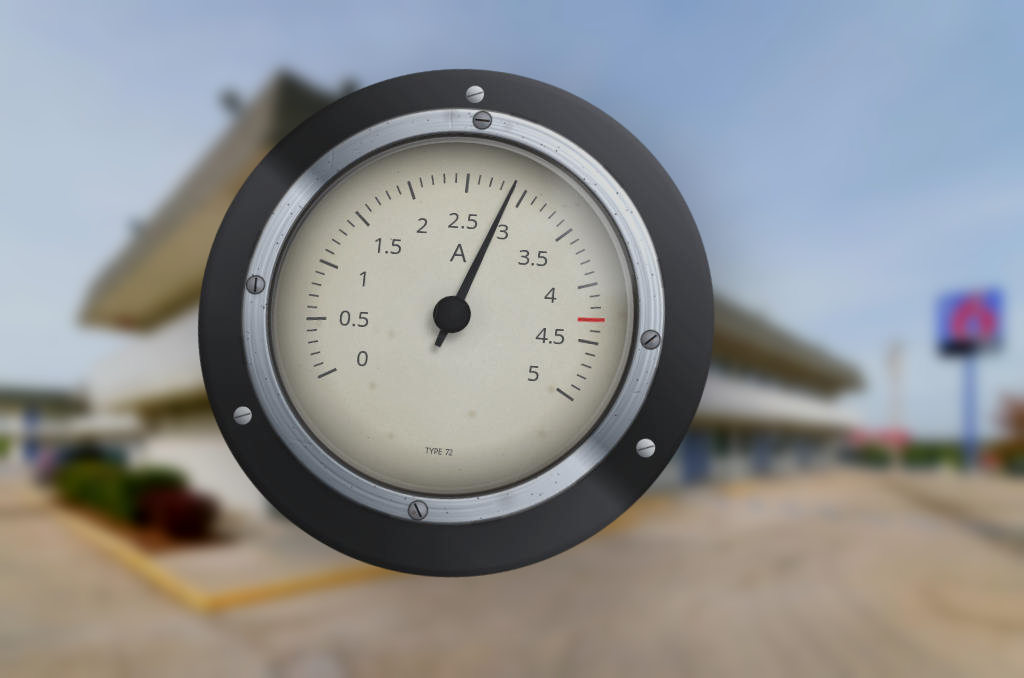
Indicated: 2.9,A
